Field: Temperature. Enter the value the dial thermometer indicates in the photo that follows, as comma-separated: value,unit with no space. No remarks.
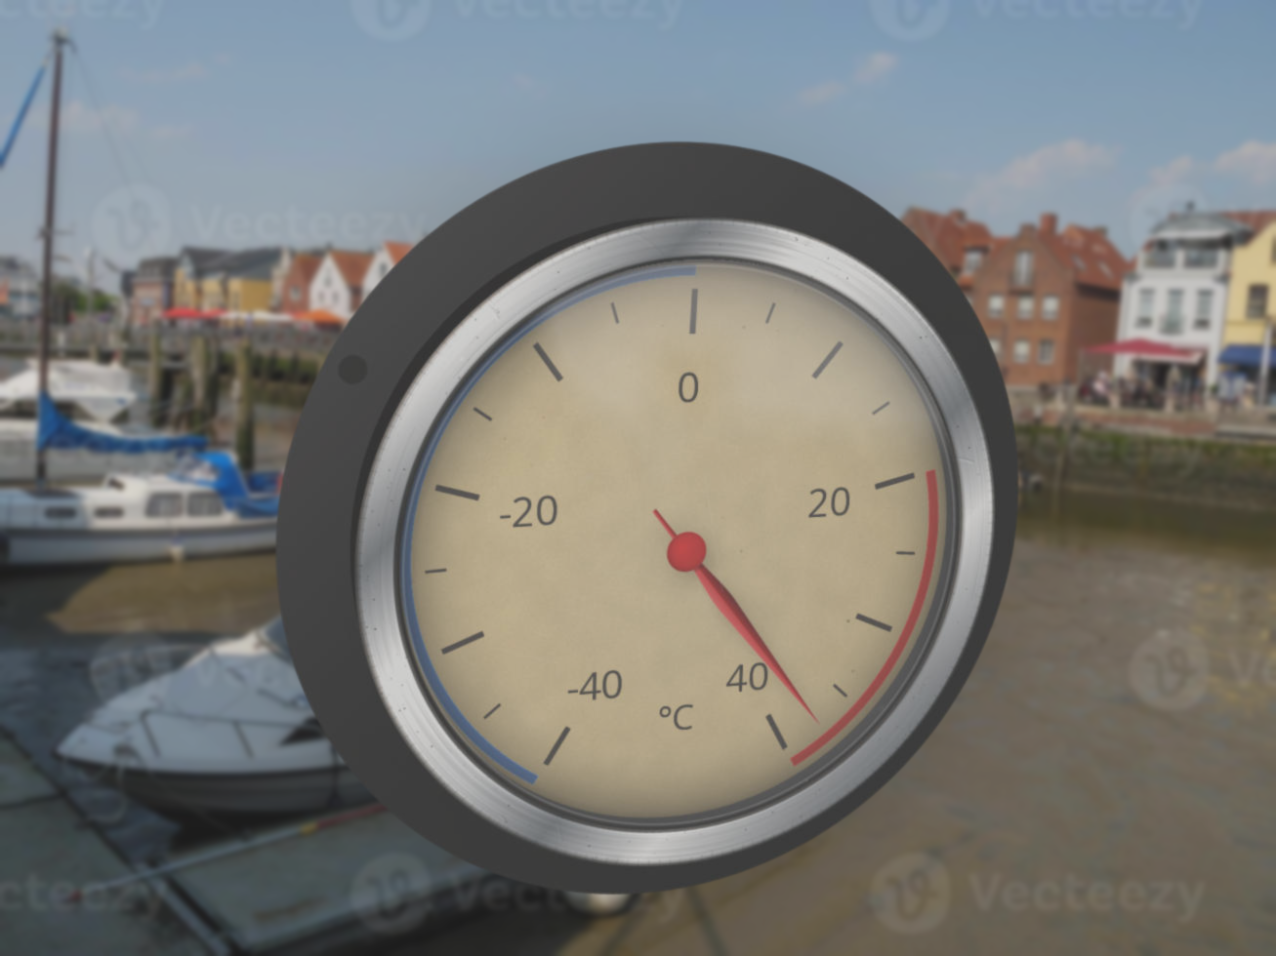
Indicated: 37.5,°C
